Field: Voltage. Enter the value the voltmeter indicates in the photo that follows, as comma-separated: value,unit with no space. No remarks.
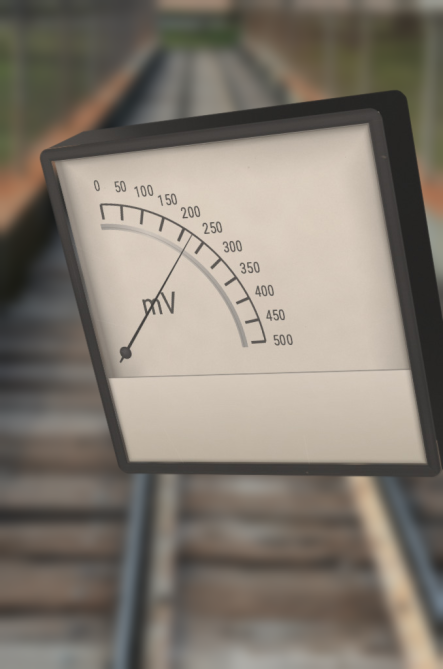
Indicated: 225,mV
